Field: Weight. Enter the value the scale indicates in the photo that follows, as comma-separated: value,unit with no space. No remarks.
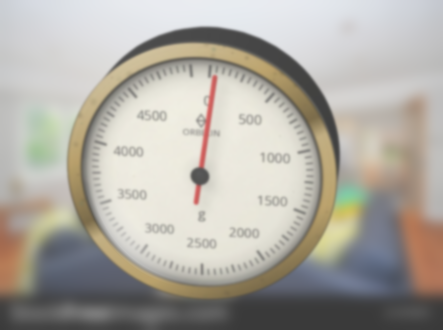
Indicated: 50,g
